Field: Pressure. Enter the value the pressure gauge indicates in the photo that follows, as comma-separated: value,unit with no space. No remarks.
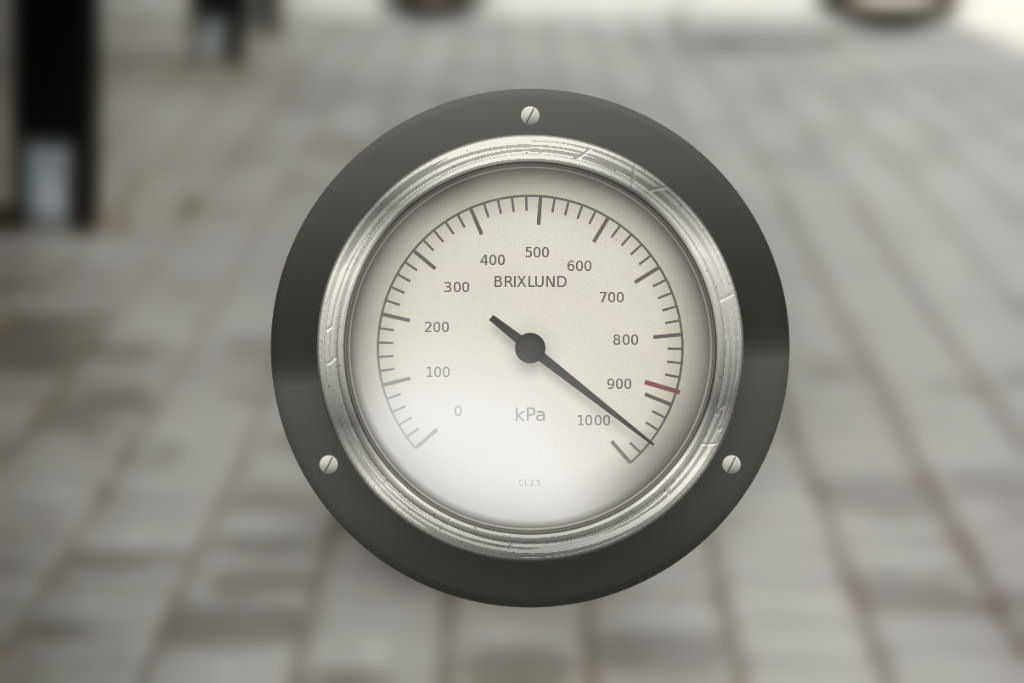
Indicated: 960,kPa
